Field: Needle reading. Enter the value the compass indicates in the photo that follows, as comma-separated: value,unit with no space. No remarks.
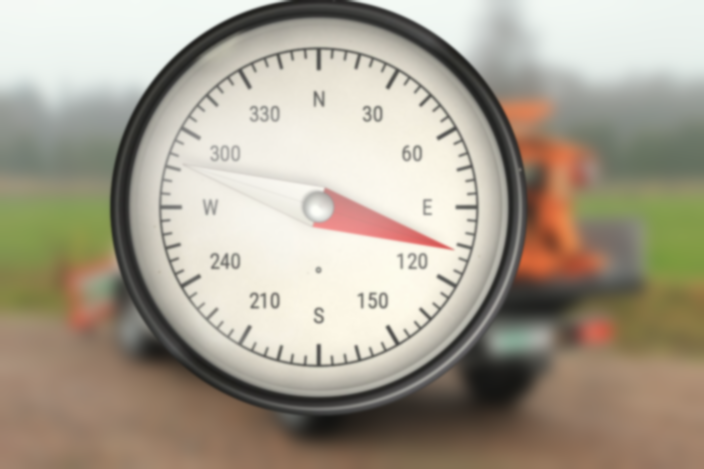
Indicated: 107.5,°
